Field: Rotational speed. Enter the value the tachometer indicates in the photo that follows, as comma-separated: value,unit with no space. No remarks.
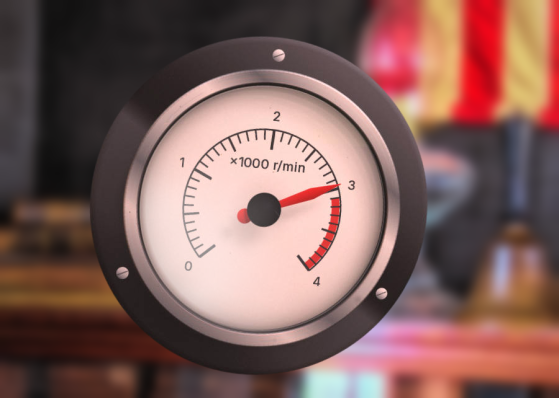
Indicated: 2950,rpm
